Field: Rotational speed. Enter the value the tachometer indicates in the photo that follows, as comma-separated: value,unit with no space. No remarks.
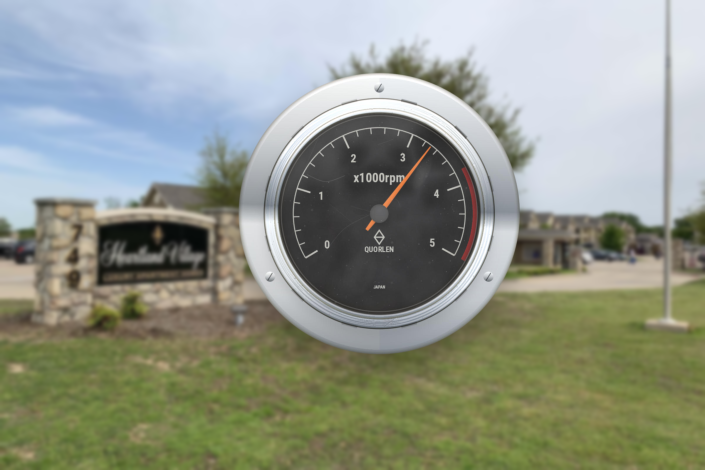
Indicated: 3300,rpm
